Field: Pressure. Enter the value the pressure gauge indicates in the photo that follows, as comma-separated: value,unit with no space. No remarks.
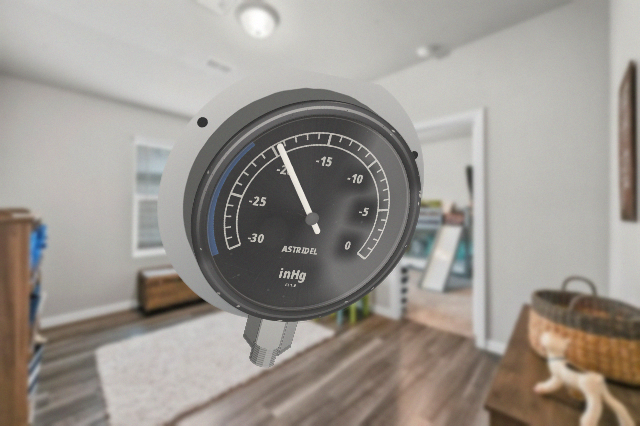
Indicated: -19.5,inHg
